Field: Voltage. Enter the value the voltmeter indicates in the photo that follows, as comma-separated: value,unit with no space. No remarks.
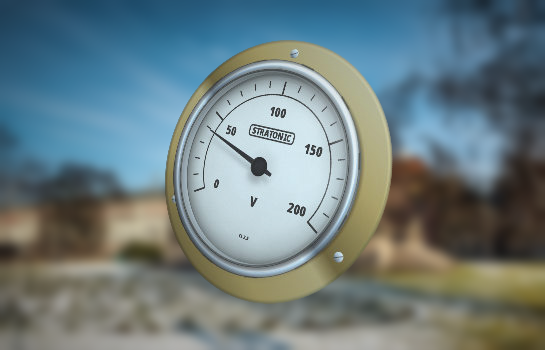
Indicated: 40,V
